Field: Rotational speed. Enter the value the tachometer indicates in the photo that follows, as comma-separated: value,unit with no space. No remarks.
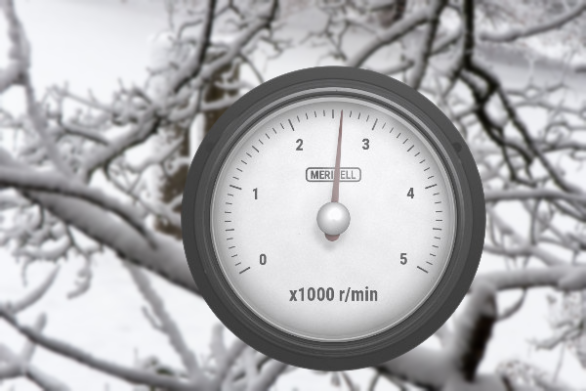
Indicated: 2600,rpm
